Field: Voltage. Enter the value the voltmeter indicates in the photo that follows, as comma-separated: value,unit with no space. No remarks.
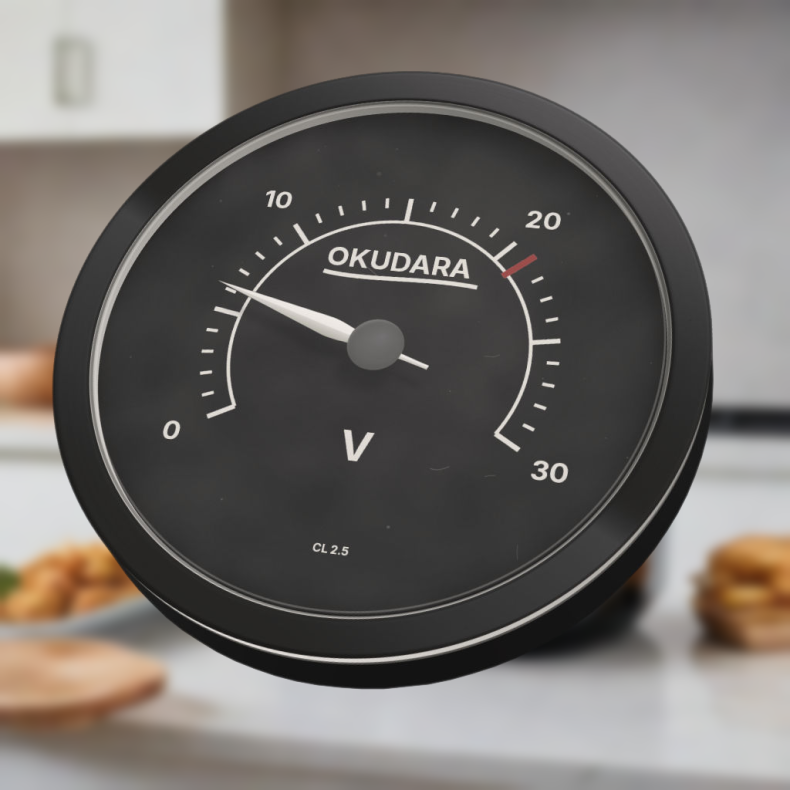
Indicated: 6,V
